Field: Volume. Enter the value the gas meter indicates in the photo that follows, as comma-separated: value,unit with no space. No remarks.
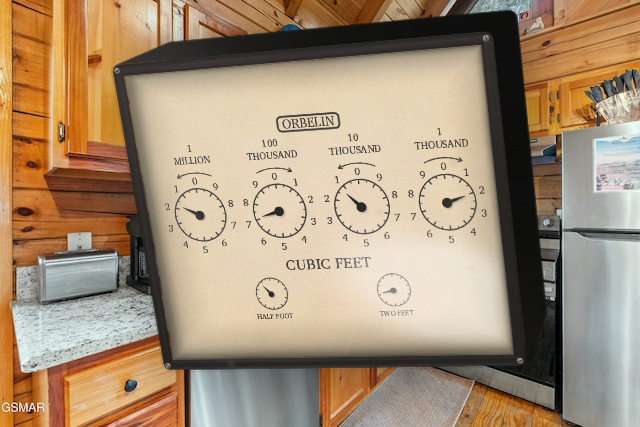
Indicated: 171200,ft³
